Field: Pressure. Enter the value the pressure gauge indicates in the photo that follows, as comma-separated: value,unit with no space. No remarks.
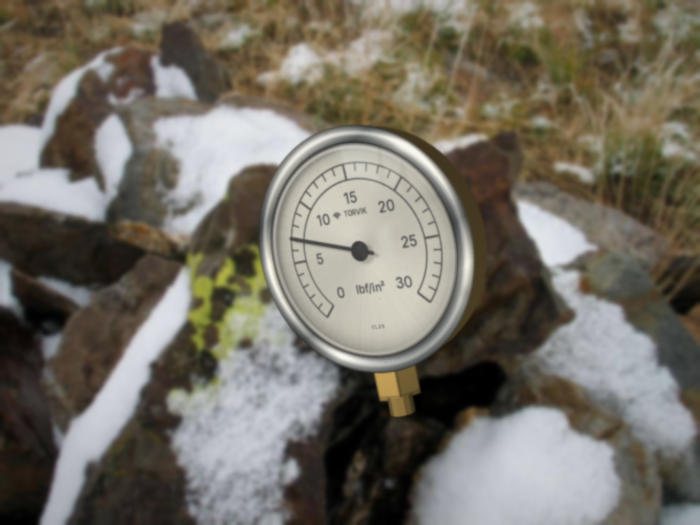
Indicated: 7,psi
